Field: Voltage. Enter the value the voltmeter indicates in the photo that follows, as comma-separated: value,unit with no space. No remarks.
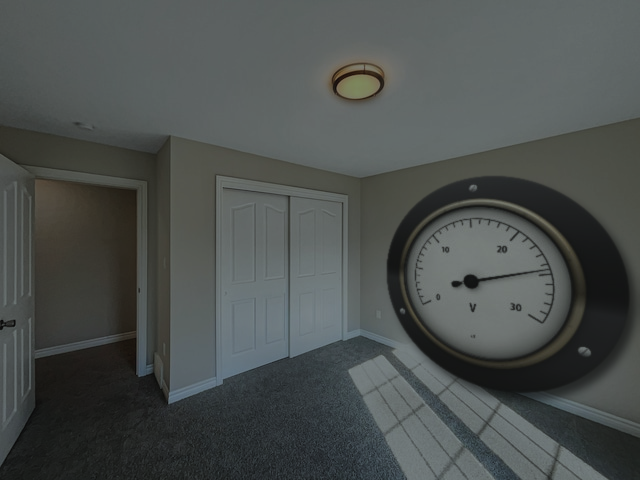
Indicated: 24.5,V
